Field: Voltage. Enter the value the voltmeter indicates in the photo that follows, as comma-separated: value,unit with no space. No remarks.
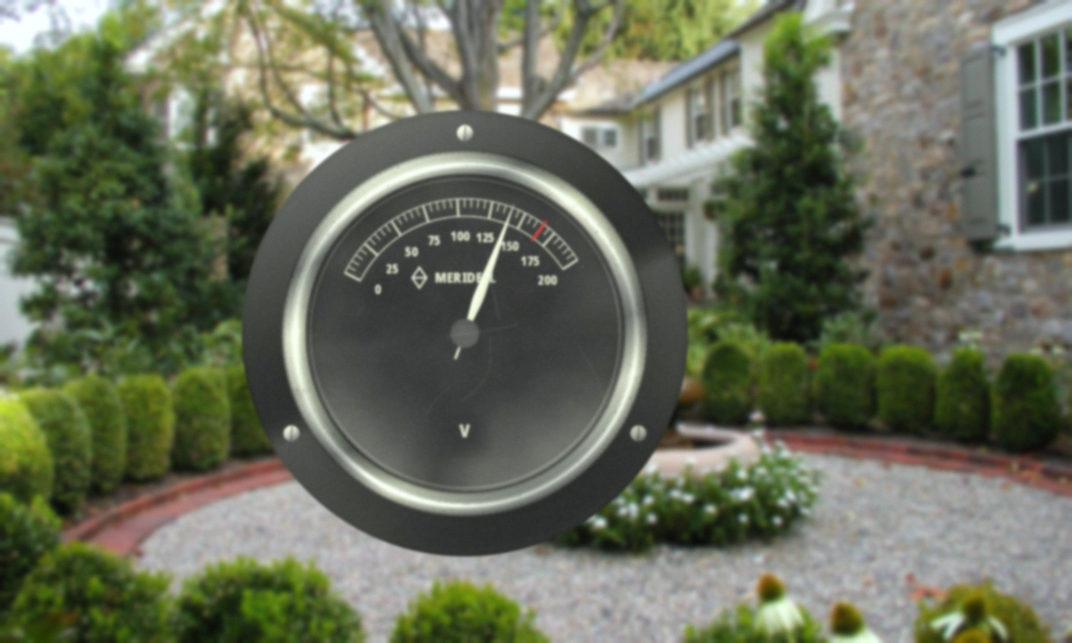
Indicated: 140,V
